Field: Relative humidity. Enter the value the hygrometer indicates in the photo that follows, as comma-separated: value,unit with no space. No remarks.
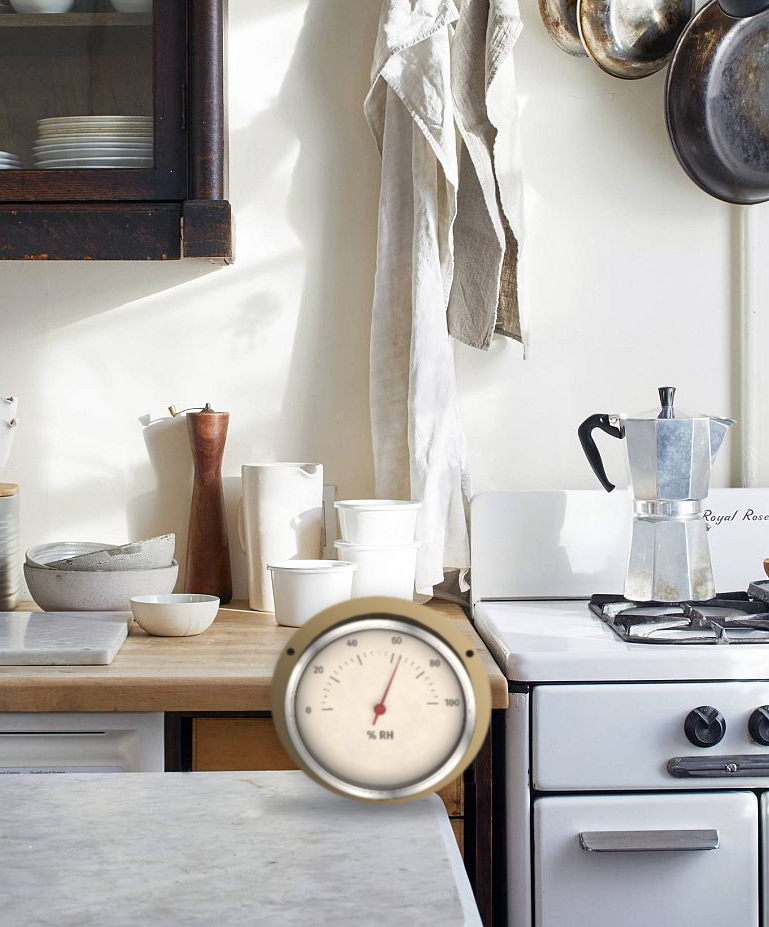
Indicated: 64,%
